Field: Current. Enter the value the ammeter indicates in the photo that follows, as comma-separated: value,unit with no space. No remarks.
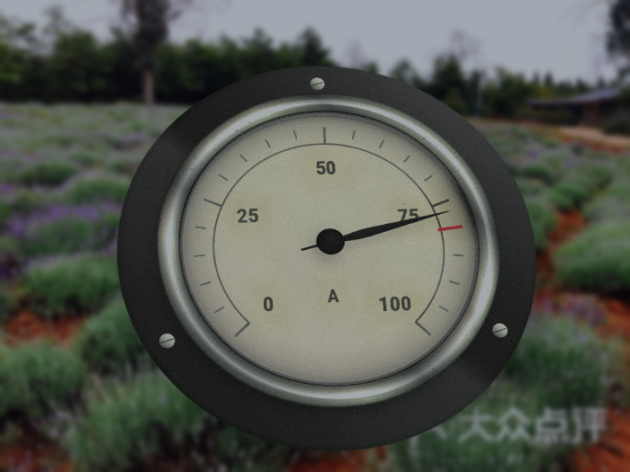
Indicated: 77.5,A
